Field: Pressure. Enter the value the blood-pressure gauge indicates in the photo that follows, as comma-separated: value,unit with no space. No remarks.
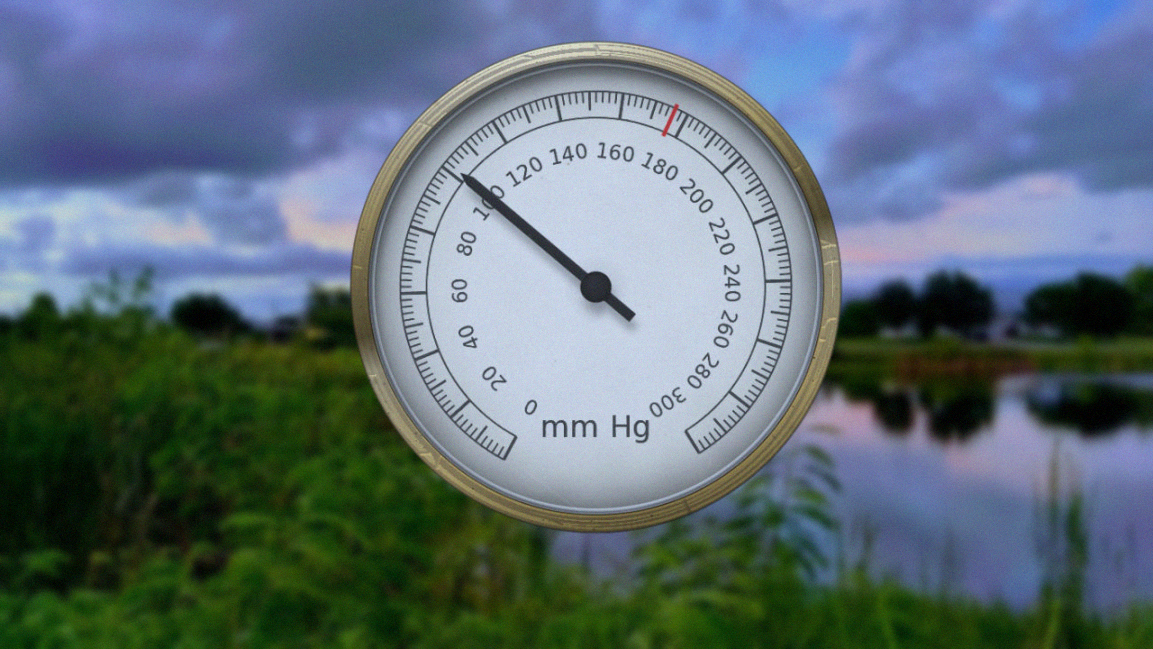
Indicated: 102,mmHg
